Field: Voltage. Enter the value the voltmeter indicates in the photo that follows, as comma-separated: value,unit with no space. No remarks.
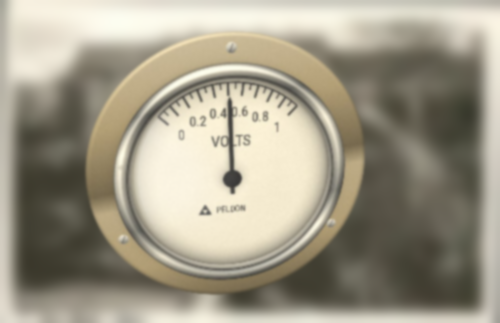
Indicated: 0.5,V
